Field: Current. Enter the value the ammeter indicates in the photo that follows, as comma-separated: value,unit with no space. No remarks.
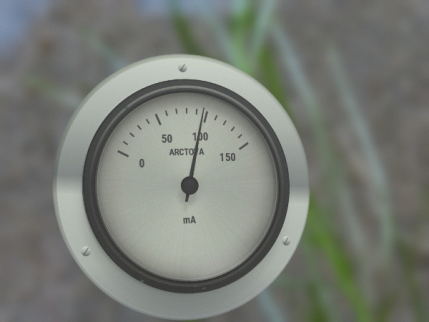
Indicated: 95,mA
